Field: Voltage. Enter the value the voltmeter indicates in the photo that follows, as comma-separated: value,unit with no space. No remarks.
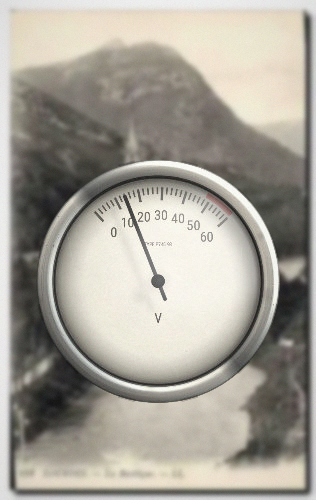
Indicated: 14,V
